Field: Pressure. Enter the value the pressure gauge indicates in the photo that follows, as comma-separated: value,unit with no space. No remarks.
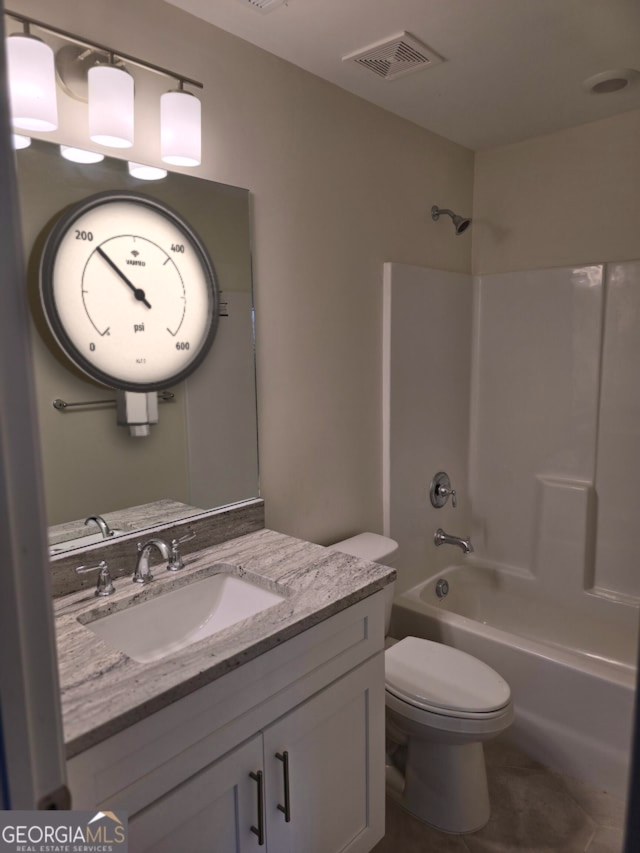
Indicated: 200,psi
